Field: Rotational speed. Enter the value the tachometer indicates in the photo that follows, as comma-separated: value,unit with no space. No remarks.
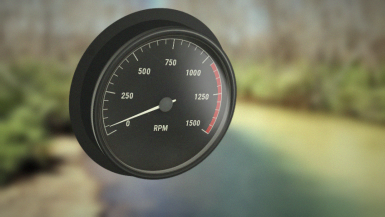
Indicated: 50,rpm
